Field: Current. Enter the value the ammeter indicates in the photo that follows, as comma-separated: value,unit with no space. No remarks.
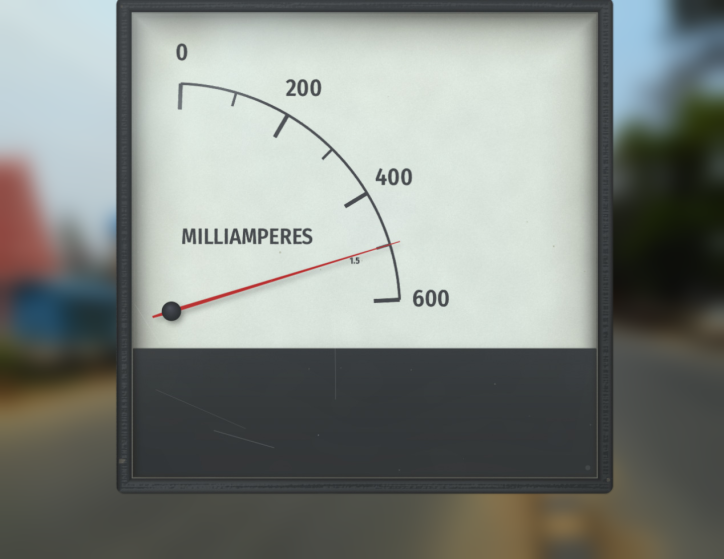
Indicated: 500,mA
